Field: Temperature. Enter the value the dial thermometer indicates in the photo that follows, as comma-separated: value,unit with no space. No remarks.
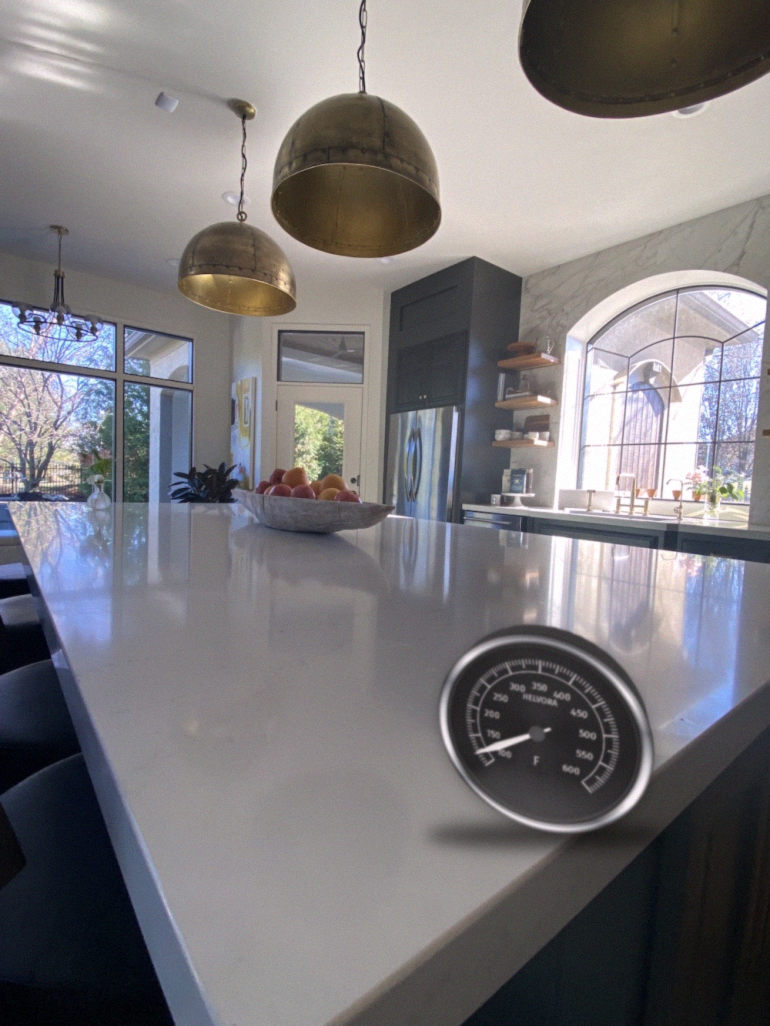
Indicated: 125,°F
